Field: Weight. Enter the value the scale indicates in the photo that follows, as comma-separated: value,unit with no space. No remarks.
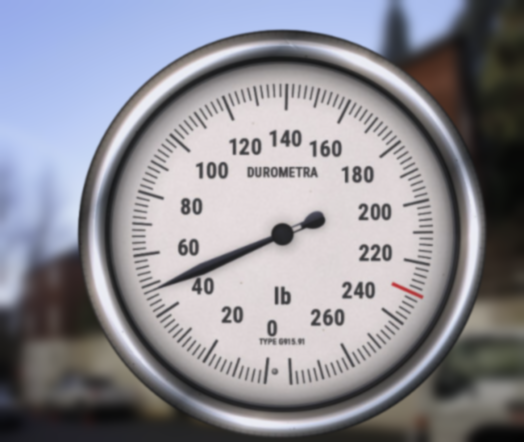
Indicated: 48,lb
